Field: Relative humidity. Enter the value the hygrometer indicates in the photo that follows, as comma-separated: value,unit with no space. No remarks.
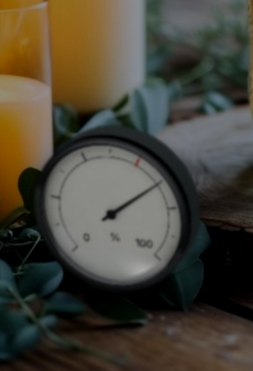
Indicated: 70,%
